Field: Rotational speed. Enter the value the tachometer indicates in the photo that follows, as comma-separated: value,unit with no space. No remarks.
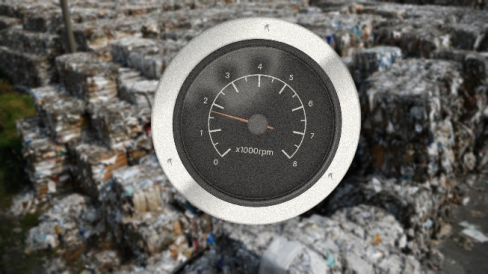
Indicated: 1750,rpm
